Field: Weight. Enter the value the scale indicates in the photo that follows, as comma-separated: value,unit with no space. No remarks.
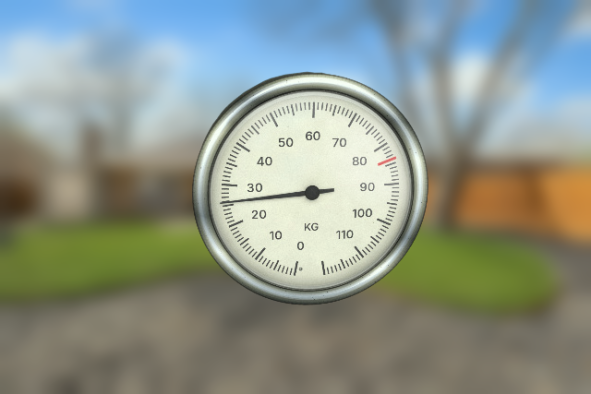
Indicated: 26,kg
